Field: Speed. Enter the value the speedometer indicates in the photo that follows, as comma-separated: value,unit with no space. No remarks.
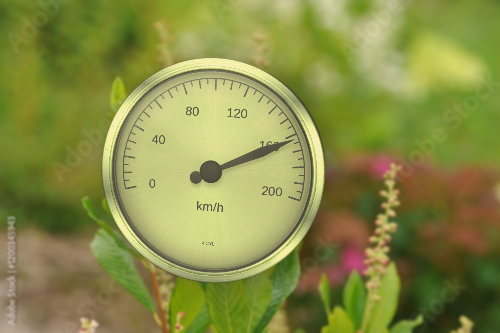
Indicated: 162.5,km/h
